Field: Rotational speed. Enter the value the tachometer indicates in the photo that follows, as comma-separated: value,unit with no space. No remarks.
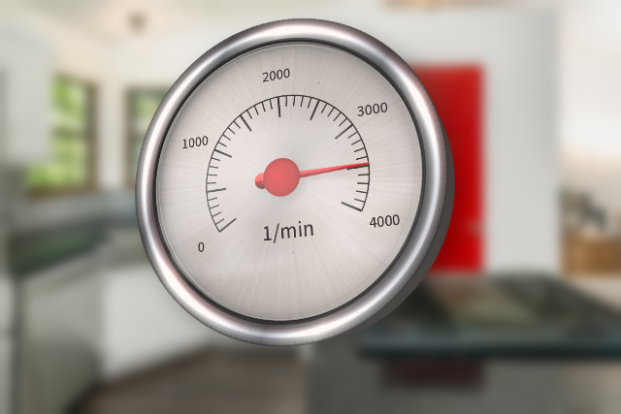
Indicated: 3500,rpm
